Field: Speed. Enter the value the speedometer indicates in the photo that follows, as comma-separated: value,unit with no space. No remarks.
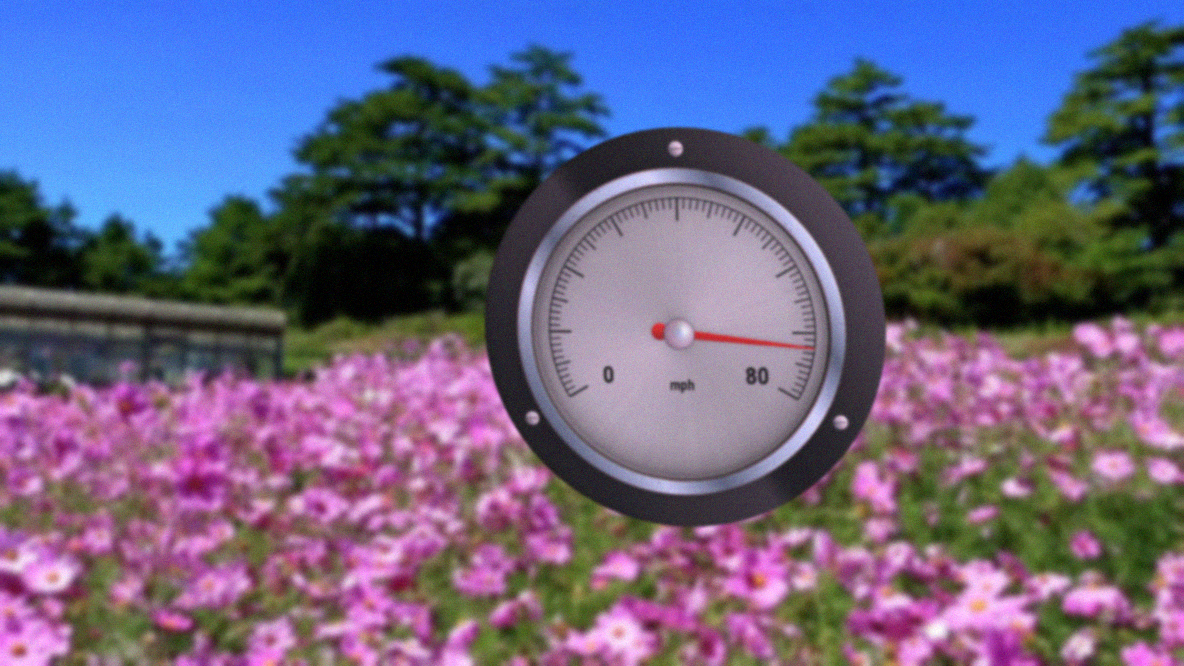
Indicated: 72,mph
